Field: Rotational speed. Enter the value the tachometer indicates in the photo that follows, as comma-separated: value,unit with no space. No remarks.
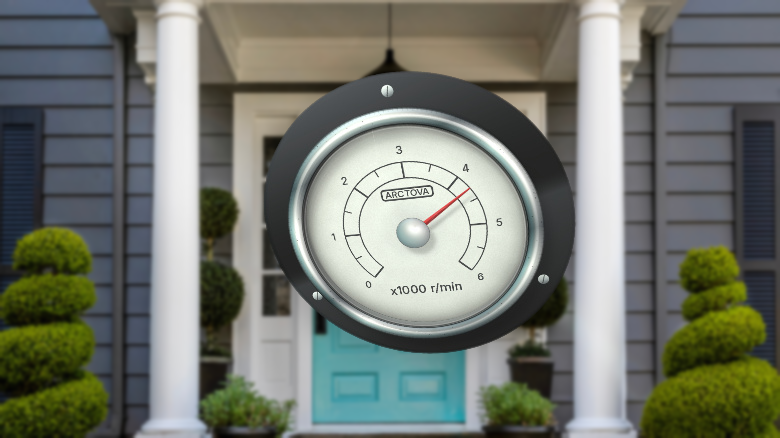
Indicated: 4250,rpm
